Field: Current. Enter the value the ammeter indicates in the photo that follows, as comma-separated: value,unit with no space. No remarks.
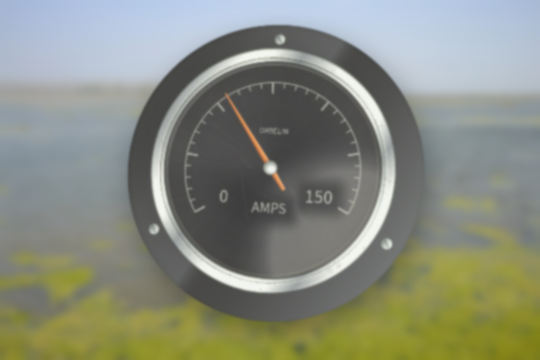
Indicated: 55,A
